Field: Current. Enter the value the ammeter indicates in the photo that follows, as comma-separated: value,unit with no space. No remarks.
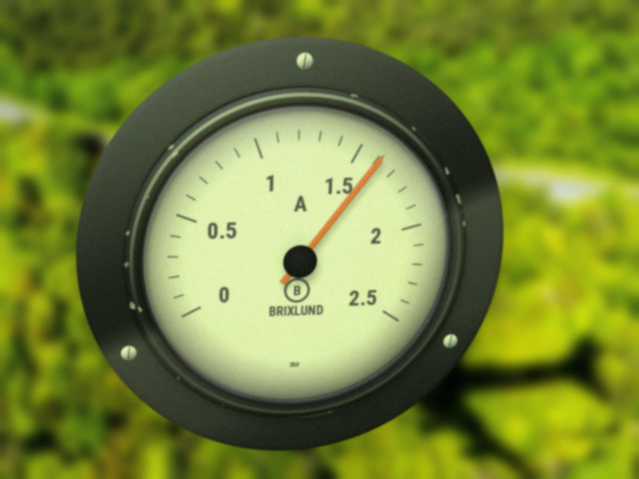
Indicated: 1.6,A
